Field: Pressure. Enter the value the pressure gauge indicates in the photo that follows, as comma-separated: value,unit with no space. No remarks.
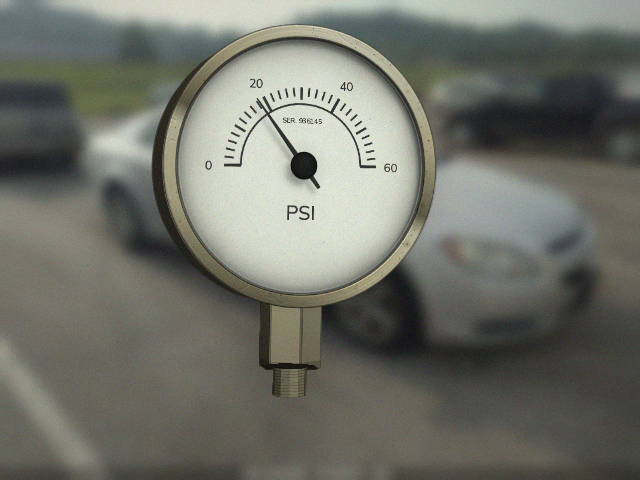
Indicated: 18,psi
